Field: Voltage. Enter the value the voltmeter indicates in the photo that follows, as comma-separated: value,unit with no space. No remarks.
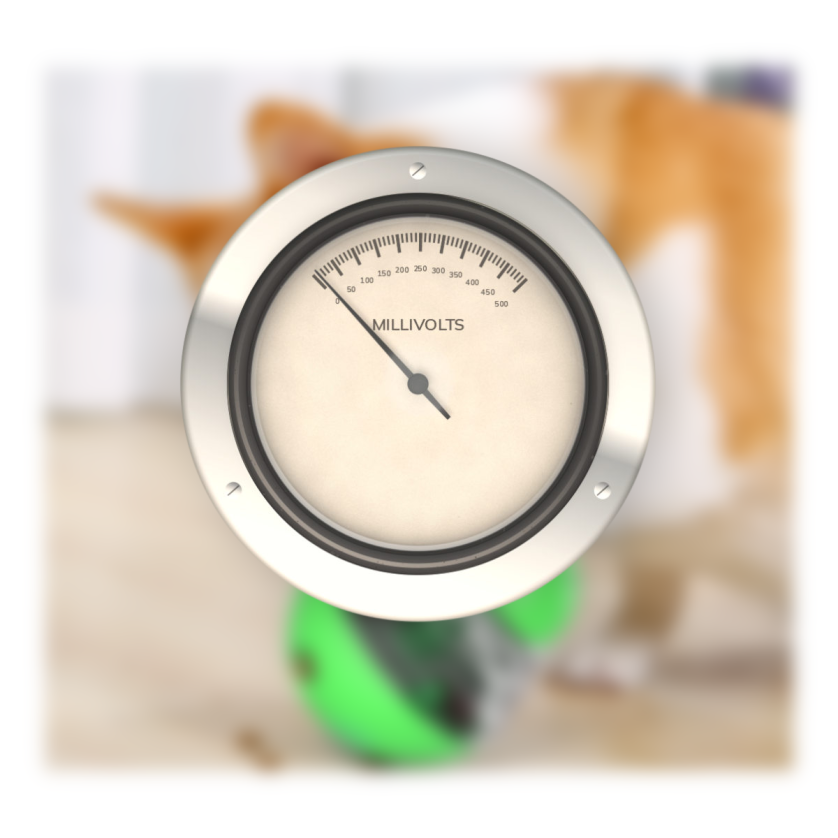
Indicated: 10,mV
